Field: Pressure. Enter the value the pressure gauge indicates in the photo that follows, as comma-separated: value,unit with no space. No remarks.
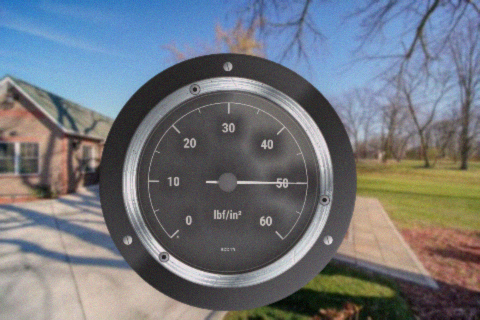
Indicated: 50,psi
